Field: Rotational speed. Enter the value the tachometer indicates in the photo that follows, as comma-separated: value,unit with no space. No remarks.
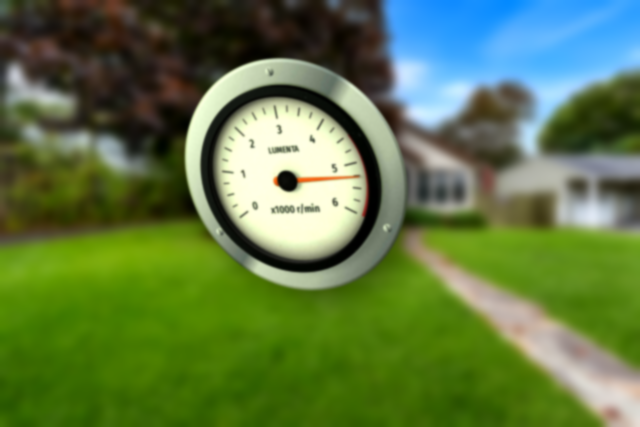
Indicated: 5250,rpm
